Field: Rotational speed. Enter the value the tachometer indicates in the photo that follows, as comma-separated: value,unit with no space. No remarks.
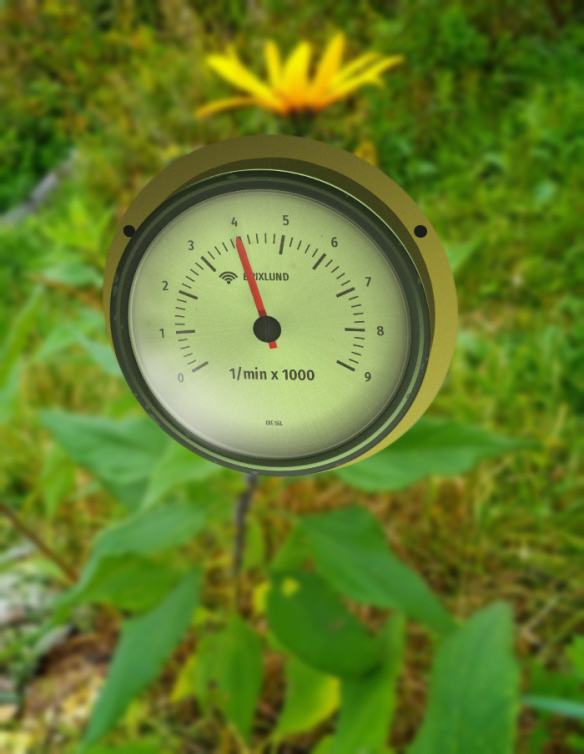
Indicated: 4000,rpm
